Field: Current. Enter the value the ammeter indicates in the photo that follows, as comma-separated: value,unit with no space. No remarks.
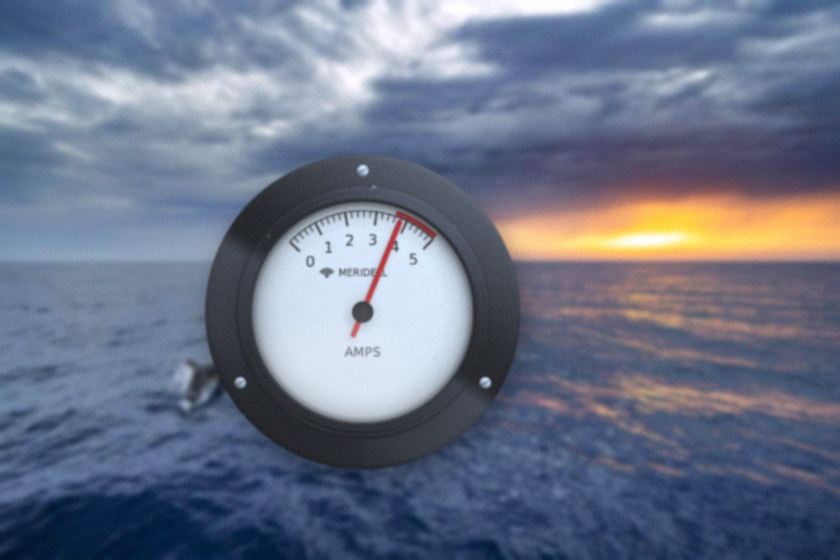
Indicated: 3.8,A
